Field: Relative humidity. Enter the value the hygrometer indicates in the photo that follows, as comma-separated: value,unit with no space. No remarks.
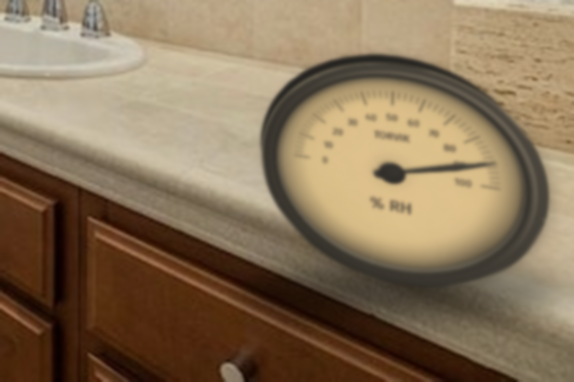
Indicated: 90,%
